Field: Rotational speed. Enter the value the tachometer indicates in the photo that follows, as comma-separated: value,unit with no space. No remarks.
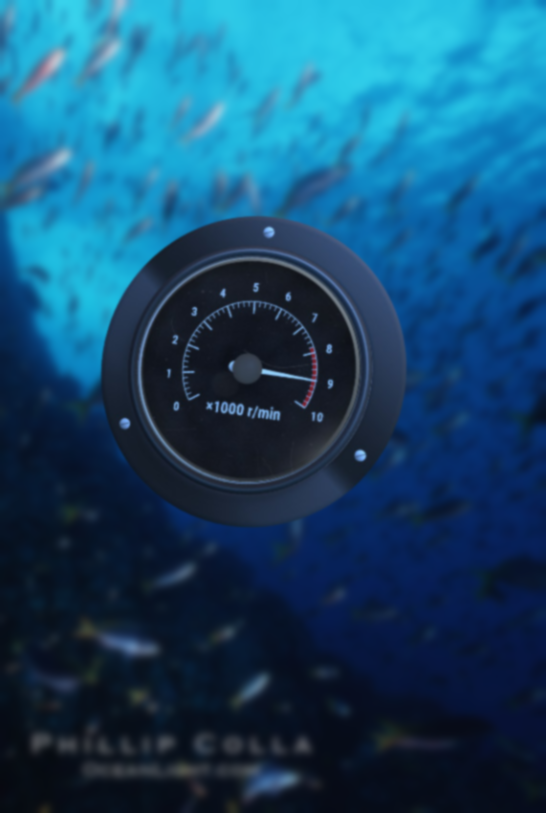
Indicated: 9000,rpm
